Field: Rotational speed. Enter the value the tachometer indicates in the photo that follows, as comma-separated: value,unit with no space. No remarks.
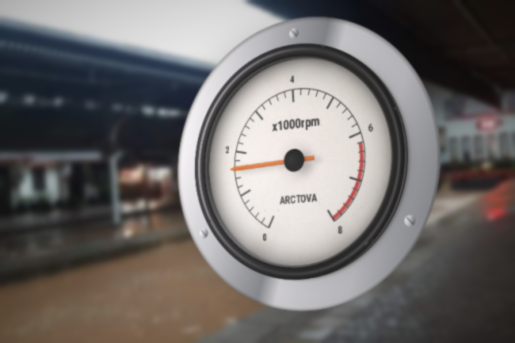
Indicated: 1600,rpm
